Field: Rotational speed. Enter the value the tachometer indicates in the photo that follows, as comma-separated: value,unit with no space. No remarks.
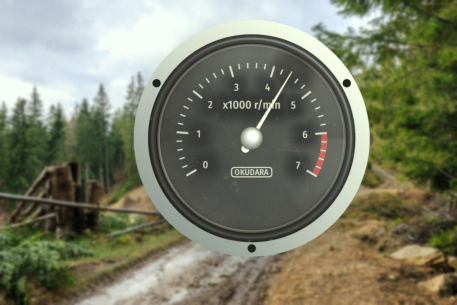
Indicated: 4400,rpm
